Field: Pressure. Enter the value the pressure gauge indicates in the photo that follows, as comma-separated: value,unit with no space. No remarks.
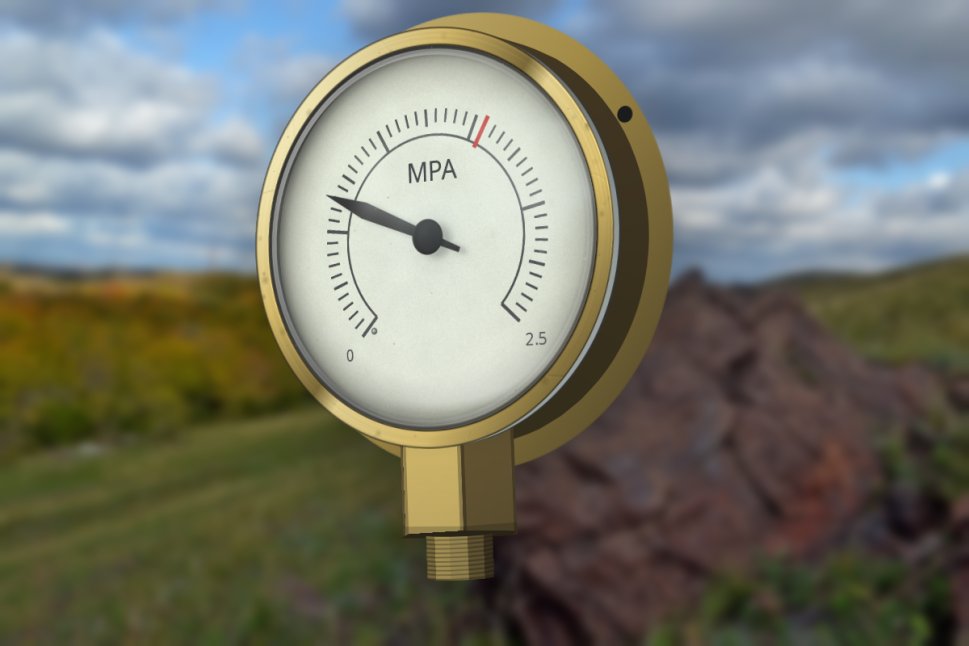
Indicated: 0.65,MPa
